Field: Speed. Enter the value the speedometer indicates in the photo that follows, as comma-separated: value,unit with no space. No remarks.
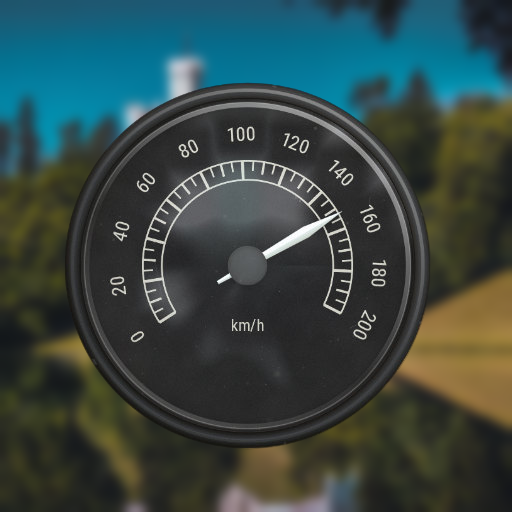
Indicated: 152.5,km/h
